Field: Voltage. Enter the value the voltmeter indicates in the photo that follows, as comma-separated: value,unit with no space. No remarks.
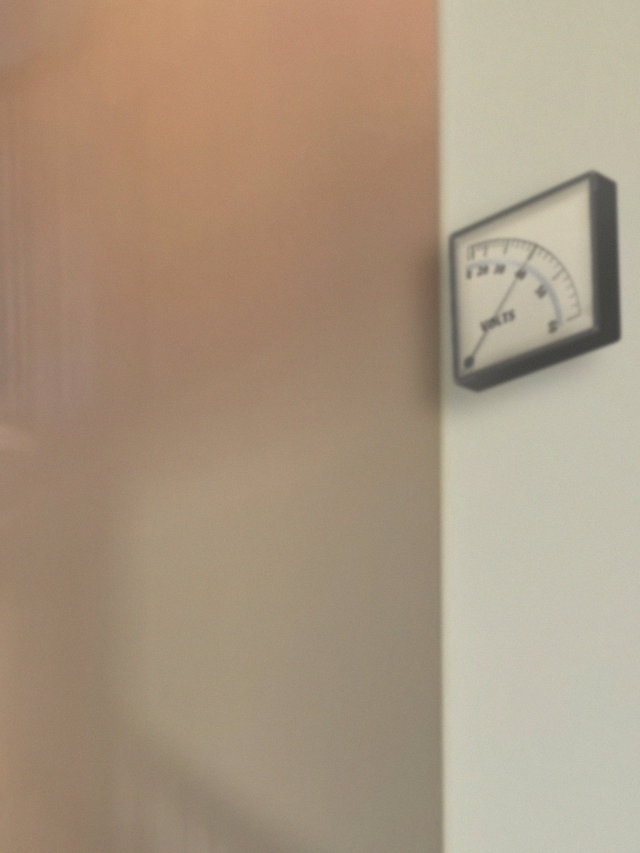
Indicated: 40,V
